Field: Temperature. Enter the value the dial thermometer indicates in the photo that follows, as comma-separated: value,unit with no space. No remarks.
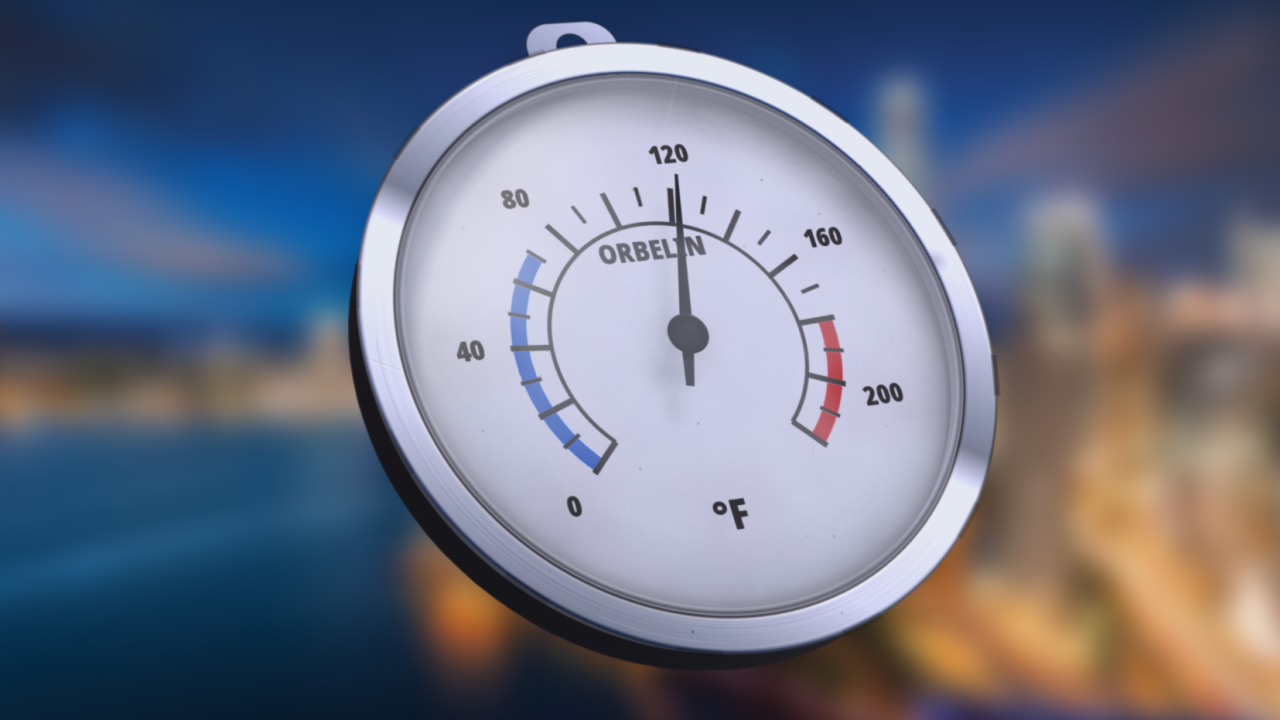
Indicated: 120,°F
